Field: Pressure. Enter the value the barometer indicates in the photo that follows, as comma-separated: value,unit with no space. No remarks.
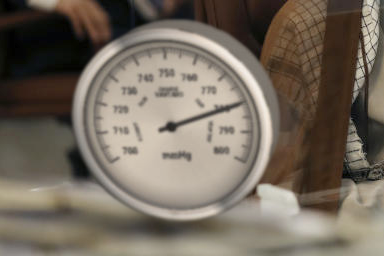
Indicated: 780,mmHg
